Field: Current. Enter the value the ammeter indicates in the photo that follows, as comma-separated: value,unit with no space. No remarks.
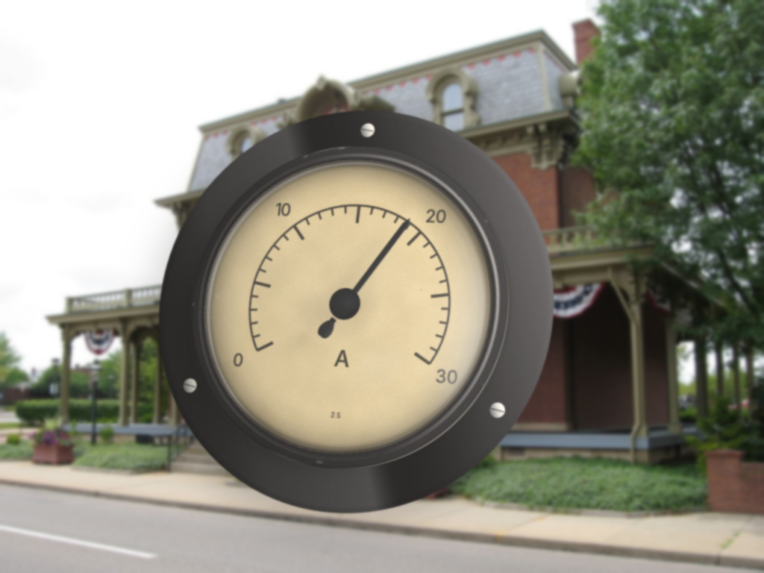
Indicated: 19,A
